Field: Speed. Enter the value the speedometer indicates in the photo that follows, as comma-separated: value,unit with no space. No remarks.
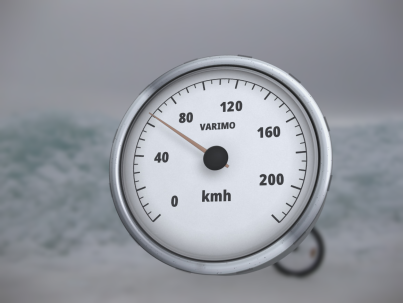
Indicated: 65,km/h
